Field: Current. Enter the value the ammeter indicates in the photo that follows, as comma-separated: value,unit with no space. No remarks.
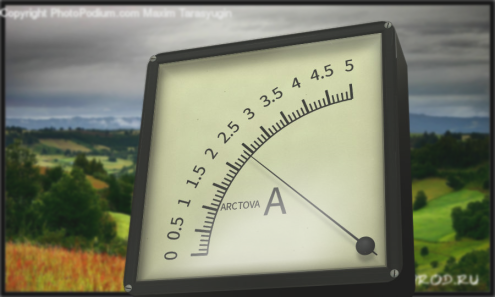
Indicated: 2.4,A
